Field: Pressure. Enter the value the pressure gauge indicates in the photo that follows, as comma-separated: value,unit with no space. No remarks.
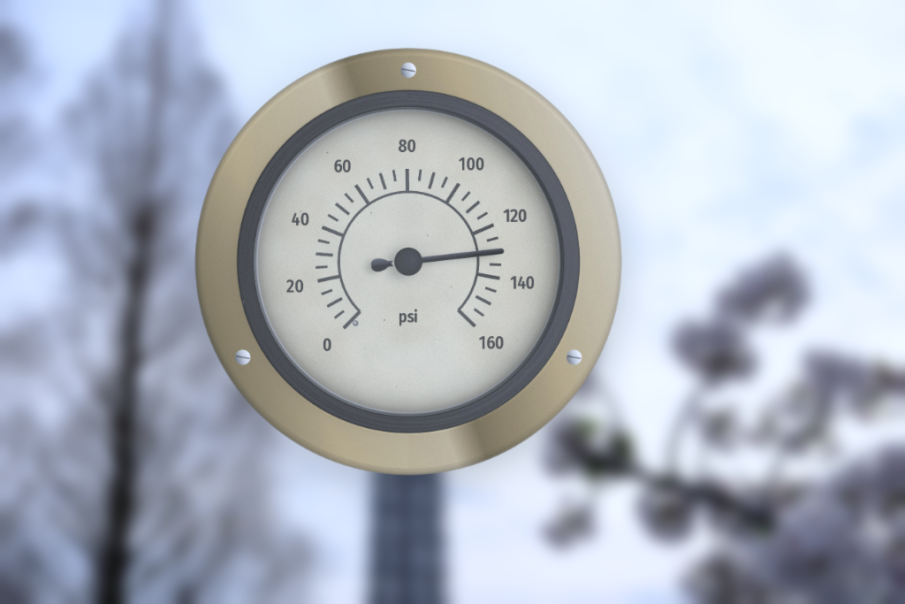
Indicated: 130,psi
